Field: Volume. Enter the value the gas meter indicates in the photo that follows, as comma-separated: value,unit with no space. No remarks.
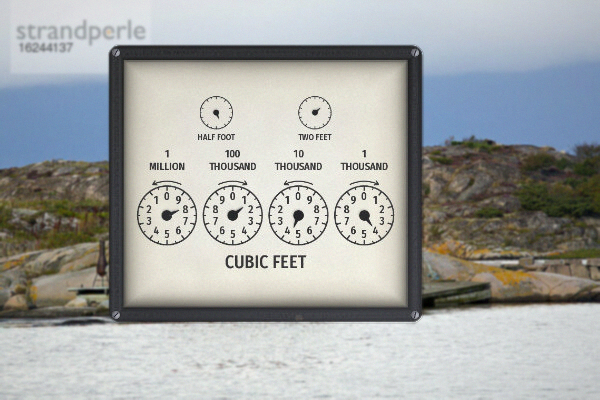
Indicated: 814400,ft³
